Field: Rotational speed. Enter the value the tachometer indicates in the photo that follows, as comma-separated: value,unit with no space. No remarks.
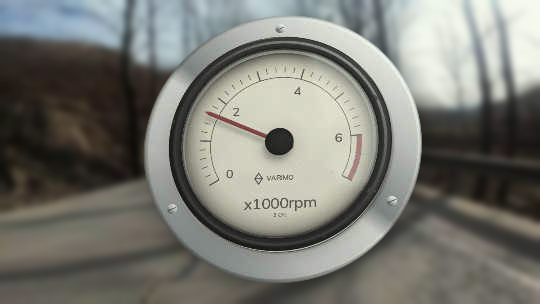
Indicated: 1600,rpm
